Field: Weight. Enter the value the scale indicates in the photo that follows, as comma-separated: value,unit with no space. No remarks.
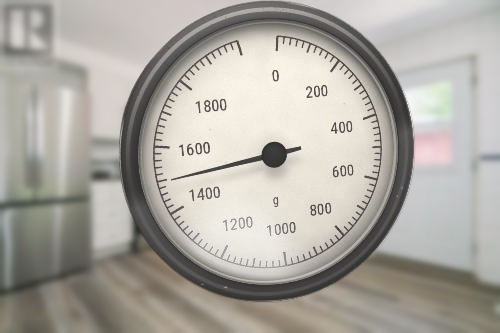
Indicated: 1500,g
